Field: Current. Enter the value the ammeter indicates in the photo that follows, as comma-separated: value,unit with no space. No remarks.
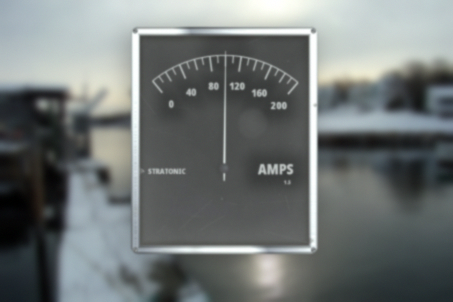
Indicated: 100,A
